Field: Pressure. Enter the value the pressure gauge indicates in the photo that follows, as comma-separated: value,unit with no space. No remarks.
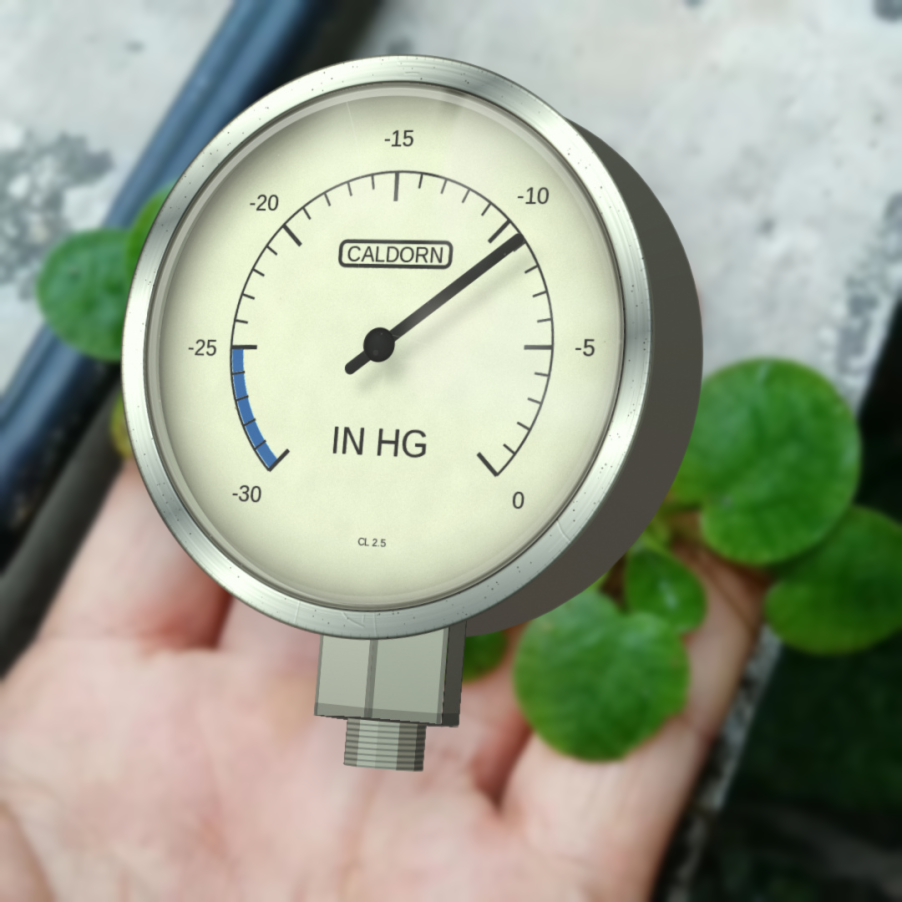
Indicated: -9,inHg
